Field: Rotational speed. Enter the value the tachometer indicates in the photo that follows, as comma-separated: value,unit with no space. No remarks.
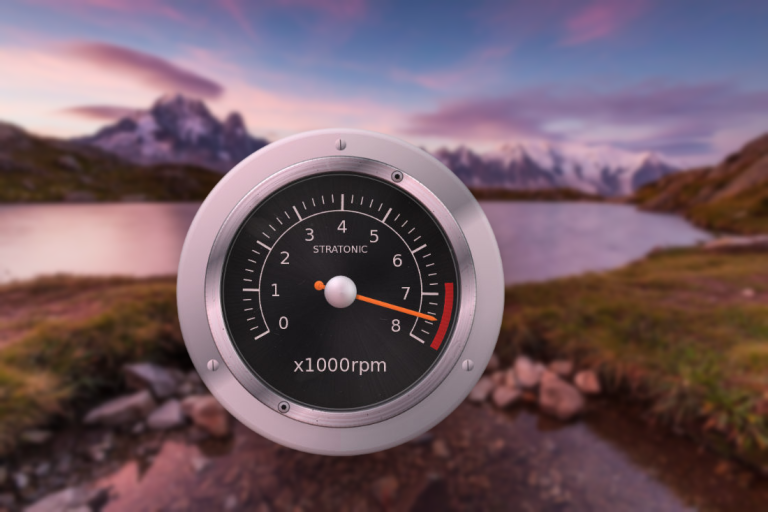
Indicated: 7500,rpm
